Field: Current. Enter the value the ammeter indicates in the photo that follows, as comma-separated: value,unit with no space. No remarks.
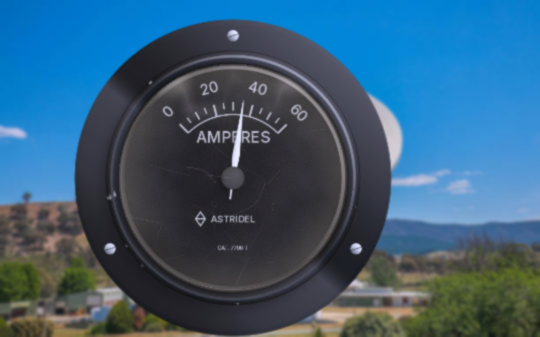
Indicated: 35,A
